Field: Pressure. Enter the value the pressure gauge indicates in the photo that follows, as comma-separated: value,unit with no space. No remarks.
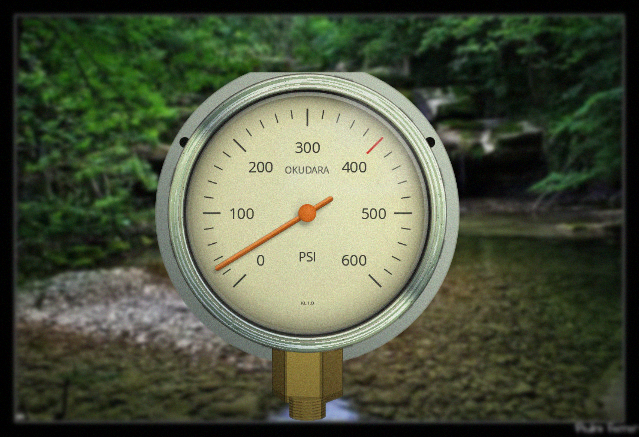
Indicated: 30,psi
